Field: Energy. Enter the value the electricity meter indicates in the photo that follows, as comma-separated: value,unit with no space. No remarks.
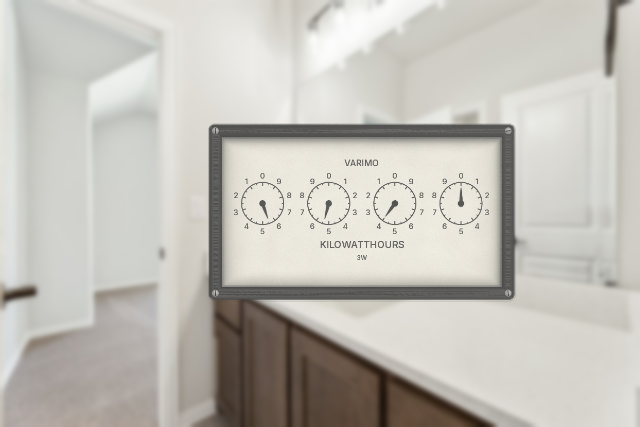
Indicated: 5540,kWh
